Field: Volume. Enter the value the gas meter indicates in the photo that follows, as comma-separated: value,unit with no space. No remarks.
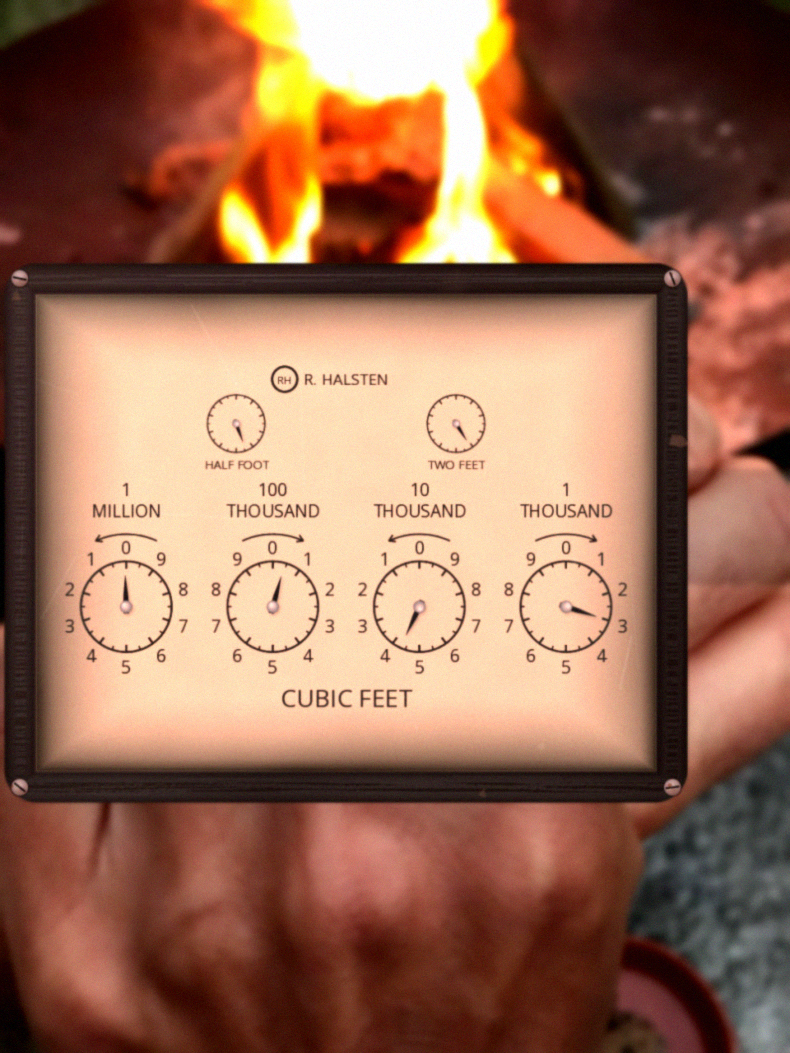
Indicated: 4300,ft³
